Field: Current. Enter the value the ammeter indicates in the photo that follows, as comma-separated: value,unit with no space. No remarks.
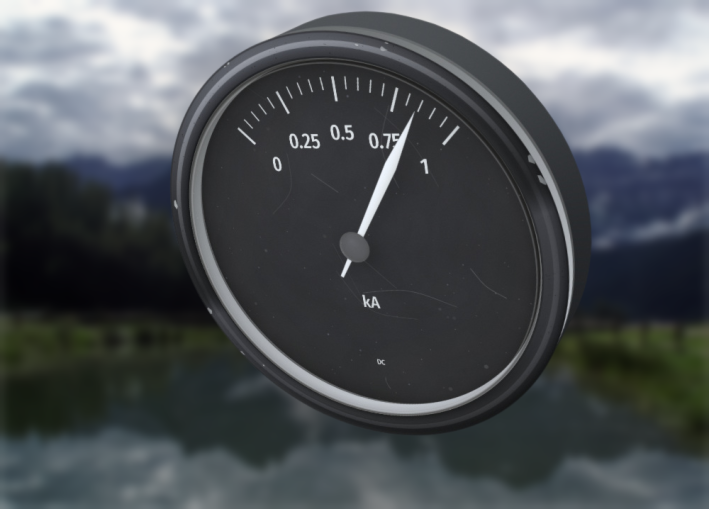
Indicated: 0.85,kA
